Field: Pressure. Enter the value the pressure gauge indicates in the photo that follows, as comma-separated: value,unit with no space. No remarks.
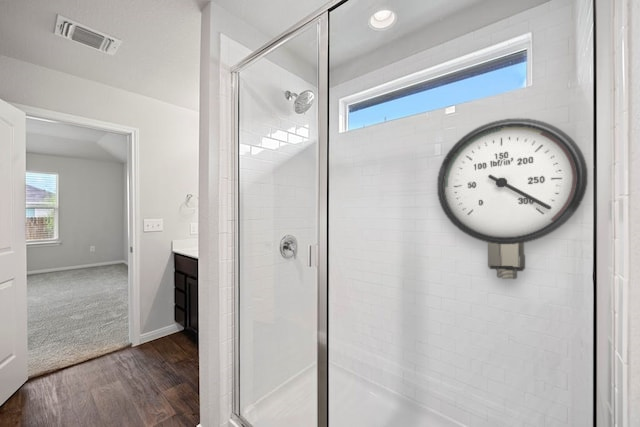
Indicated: 290,psi
